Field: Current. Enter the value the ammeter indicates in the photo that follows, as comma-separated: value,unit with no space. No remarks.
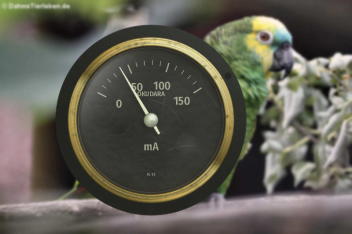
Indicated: 40,mA
